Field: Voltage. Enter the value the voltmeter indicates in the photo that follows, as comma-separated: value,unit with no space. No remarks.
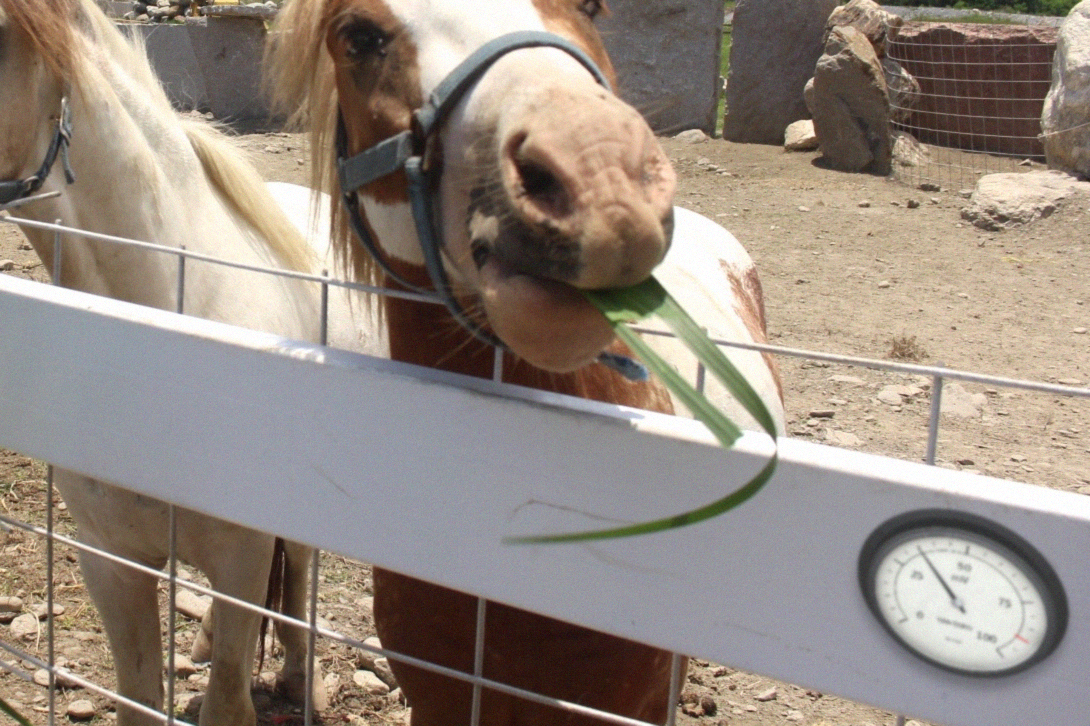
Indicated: 35,mV
